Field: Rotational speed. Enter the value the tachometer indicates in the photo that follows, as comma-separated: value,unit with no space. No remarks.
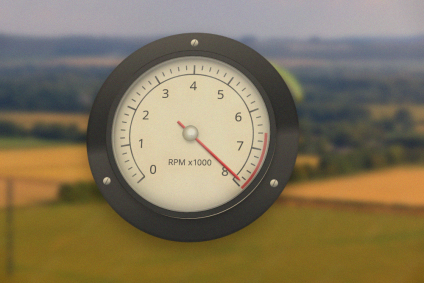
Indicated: 7900,rpm
